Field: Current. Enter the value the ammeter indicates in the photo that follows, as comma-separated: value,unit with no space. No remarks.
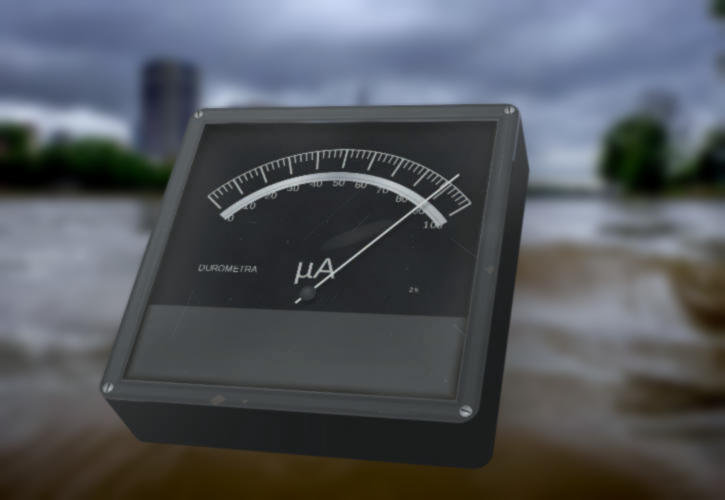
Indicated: 90,µA
